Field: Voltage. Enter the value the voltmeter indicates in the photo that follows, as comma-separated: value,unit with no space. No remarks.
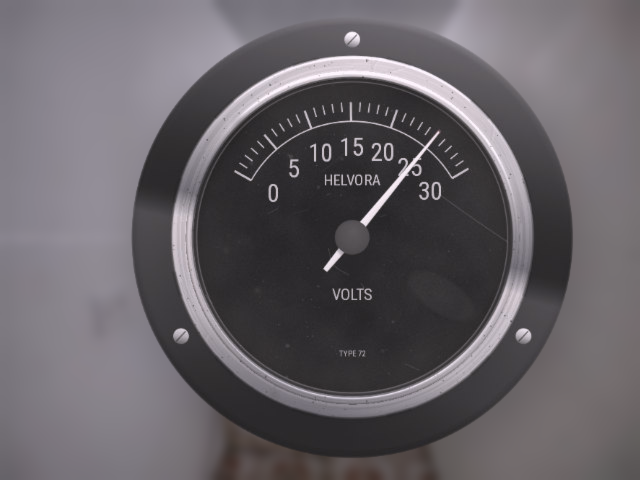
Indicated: 25,V
